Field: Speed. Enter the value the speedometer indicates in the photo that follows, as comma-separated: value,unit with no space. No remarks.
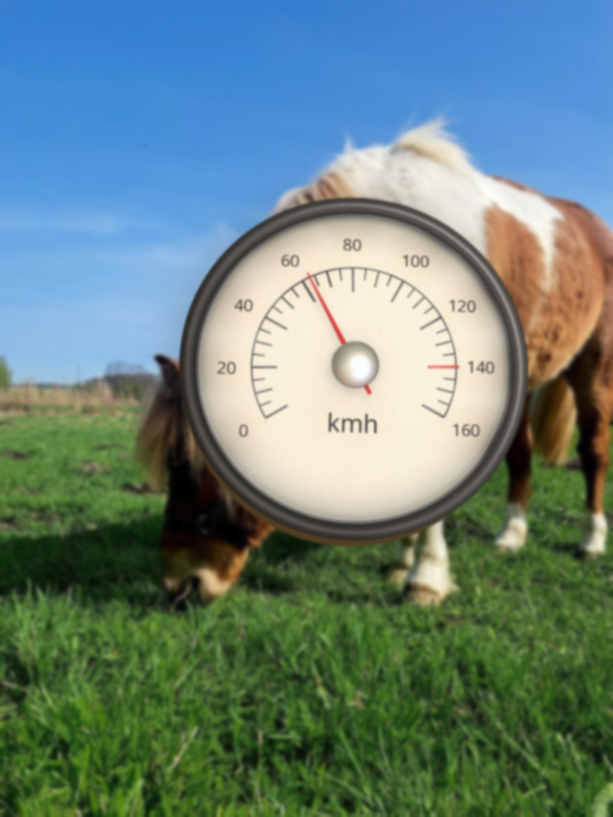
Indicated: 62.5,km/h
